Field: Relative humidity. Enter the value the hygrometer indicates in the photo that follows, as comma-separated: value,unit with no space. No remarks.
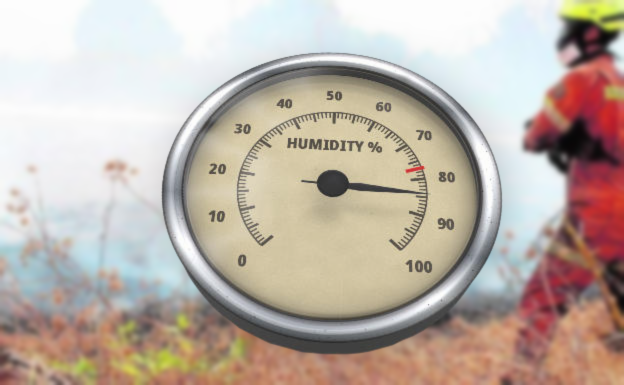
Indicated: 85,%
